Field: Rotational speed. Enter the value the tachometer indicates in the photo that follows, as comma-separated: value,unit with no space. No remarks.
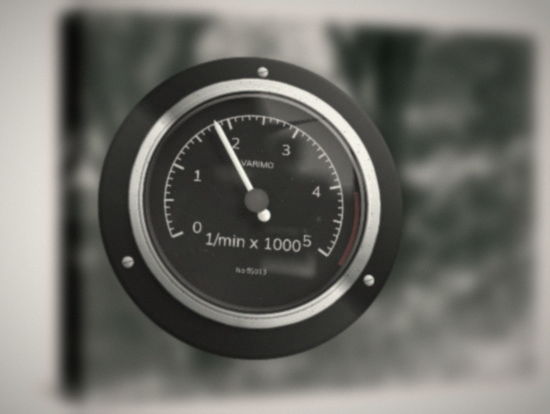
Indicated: 1800,rpm
